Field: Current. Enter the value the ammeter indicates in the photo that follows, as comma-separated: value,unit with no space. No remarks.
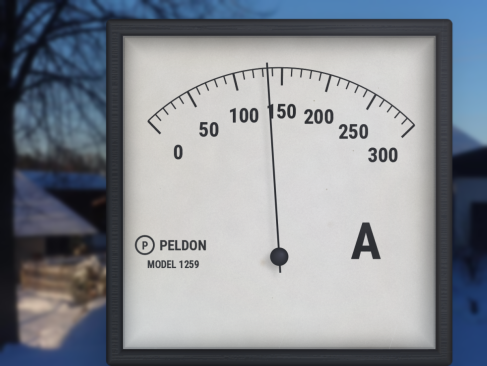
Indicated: 135,A
